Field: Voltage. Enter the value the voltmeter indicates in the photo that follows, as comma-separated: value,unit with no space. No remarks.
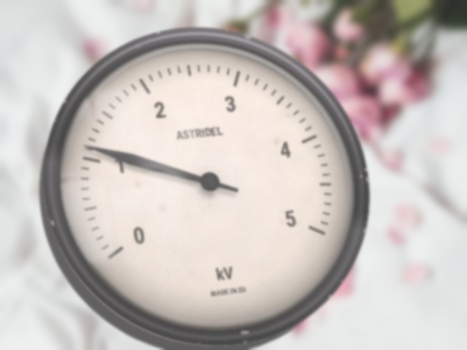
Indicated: 1.1,kV
